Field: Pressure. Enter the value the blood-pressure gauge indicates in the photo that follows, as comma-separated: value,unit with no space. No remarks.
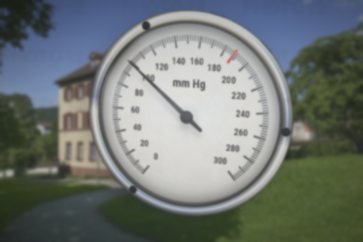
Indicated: 100,mmHg
